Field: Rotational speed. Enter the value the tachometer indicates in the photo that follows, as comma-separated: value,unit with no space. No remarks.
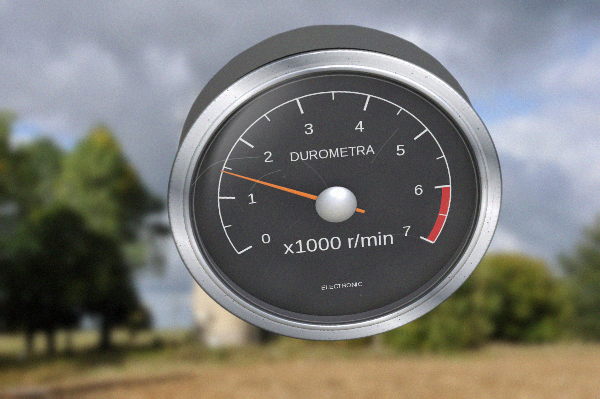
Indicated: 1500,rpm
